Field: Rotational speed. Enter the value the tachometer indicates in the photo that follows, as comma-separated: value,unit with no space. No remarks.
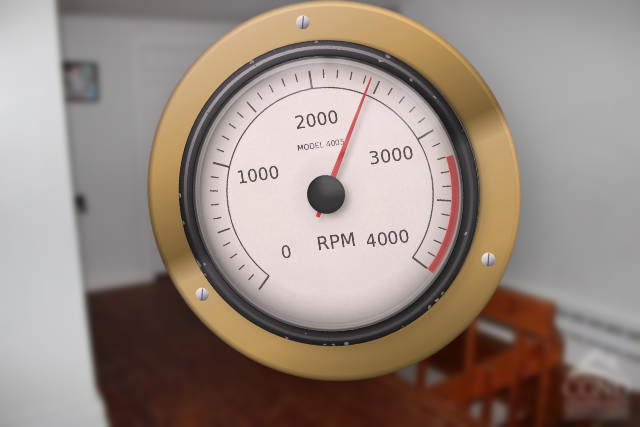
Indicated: 2450,rpm
